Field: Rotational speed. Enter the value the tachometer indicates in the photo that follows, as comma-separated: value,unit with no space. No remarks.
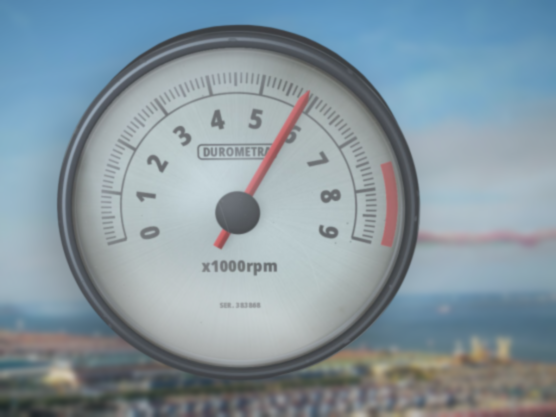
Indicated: 5800,rpm
